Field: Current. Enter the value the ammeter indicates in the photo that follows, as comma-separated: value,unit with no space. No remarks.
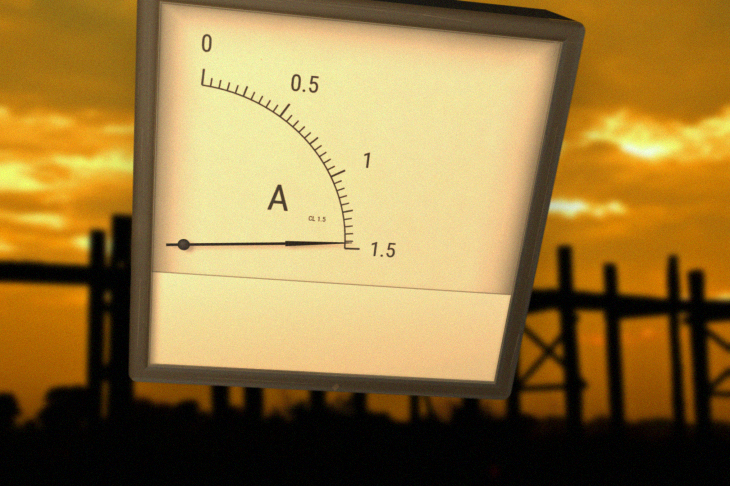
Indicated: 1.45,A
